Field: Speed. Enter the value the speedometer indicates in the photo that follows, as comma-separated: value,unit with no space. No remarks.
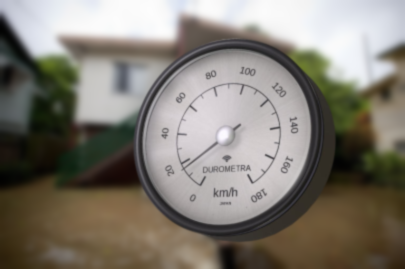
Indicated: 15,km/h
